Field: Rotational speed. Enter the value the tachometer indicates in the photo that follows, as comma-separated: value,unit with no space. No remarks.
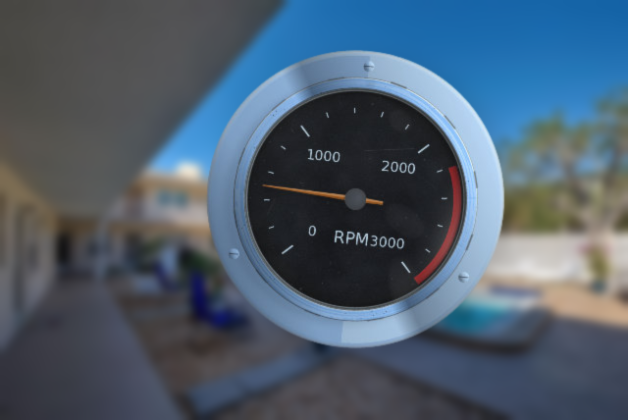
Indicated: 500,rpm
